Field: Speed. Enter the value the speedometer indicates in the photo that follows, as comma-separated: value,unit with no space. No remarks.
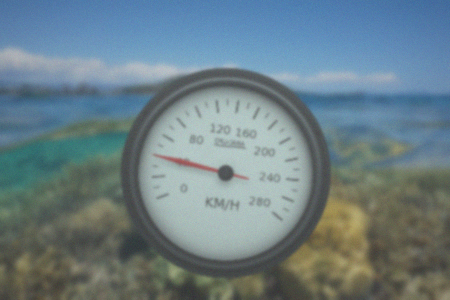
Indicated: 40,km/h
